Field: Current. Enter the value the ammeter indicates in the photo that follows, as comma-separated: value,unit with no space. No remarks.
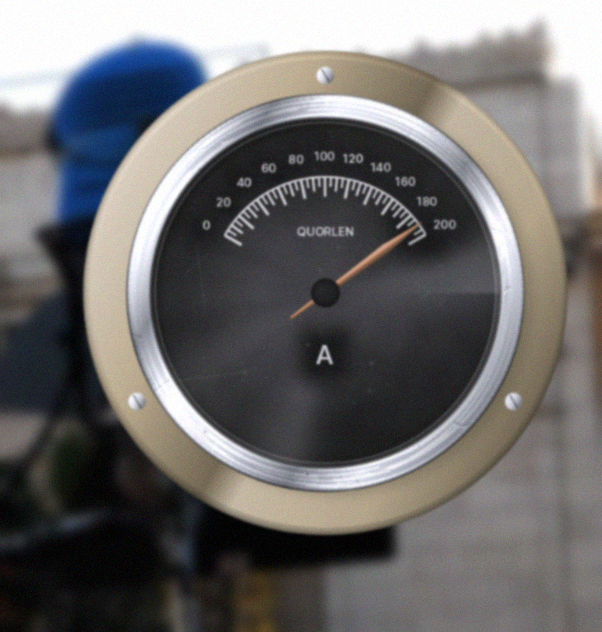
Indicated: 190,A
